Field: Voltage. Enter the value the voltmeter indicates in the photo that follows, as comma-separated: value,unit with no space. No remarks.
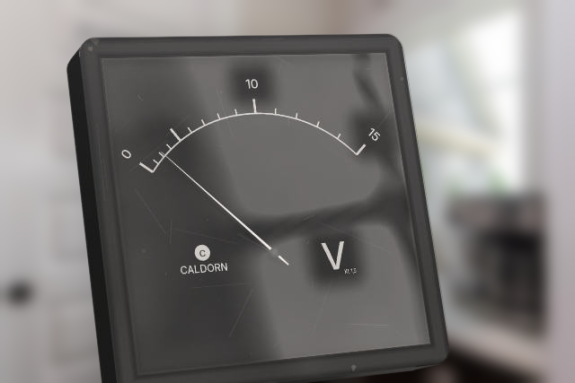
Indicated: 3,V
